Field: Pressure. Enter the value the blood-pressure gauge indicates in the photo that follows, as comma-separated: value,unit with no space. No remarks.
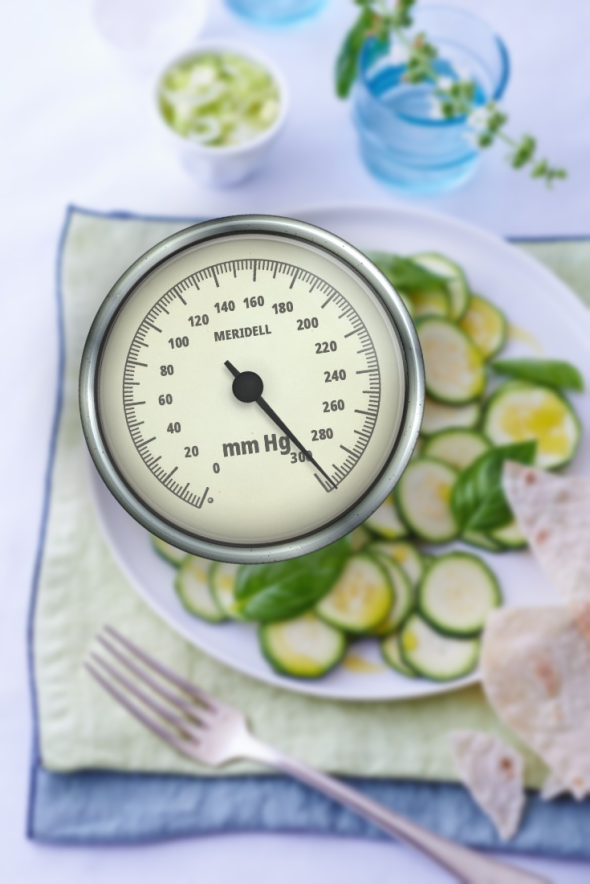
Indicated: 296,mmHg
